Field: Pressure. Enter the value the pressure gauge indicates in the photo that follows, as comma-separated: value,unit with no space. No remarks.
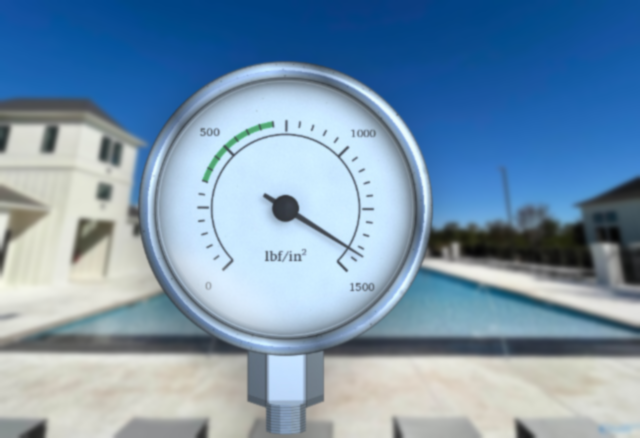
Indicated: 1425,psi
